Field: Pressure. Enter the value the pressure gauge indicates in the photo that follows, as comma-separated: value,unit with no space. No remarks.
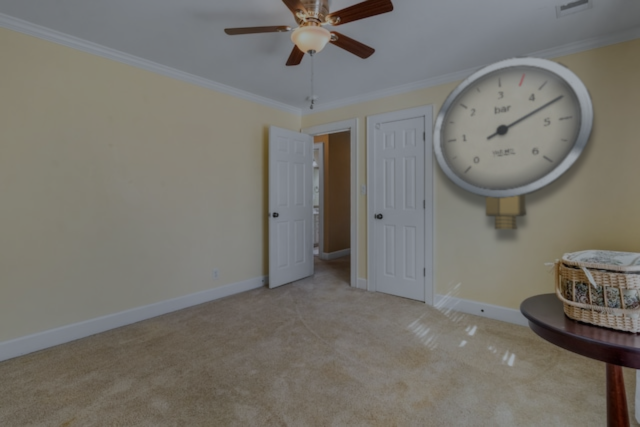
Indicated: 4.5,bar
